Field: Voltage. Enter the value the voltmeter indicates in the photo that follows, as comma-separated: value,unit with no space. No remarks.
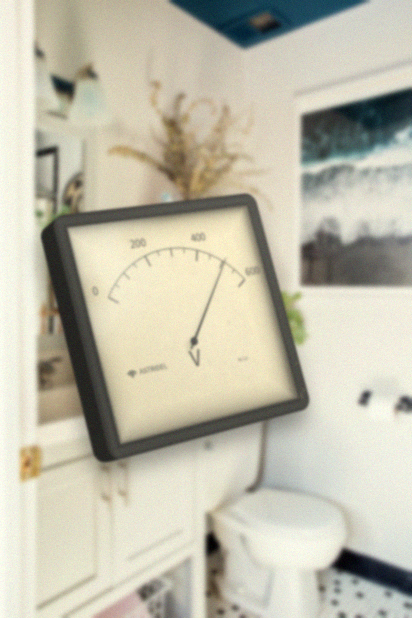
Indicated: 500,V
